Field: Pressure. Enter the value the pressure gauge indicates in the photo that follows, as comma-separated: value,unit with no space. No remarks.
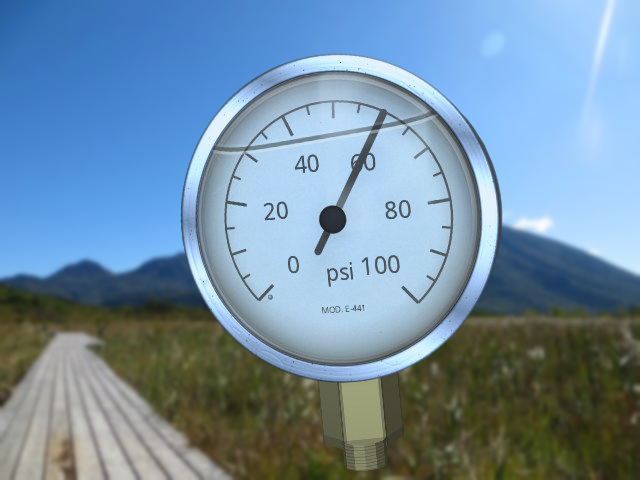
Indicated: 60,psi
